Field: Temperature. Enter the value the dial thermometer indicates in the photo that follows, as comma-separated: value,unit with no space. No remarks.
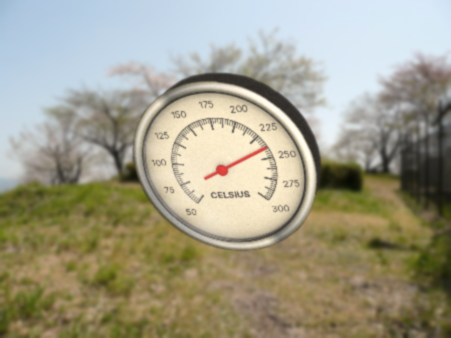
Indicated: 237.5,°C
